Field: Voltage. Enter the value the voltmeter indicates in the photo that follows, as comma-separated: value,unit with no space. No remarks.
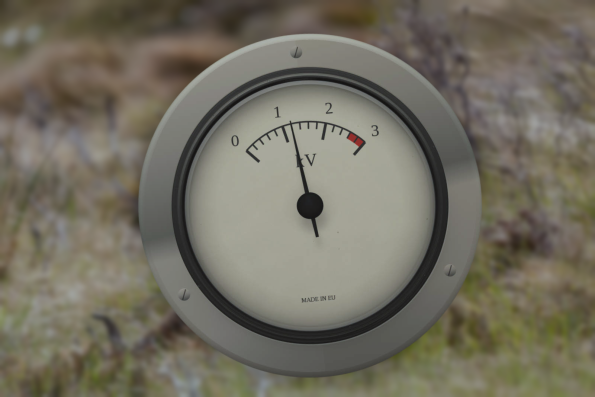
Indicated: 1.2,kV
